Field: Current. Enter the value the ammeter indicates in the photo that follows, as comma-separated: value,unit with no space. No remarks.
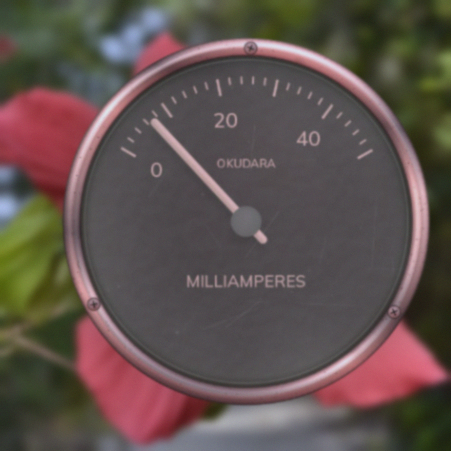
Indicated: 7,mA
